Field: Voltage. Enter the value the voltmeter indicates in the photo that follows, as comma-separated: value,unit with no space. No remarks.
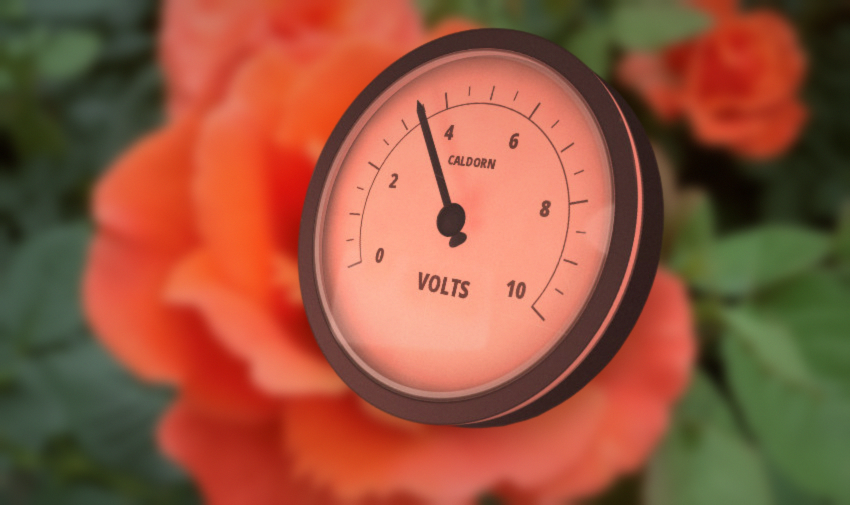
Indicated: 3.5,V
